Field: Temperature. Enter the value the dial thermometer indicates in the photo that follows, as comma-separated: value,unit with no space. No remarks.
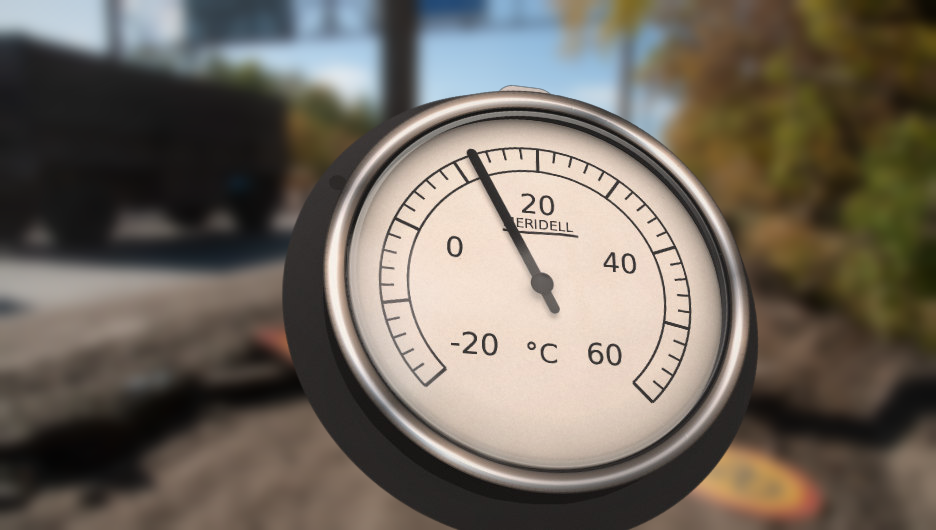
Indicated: 12,°C
